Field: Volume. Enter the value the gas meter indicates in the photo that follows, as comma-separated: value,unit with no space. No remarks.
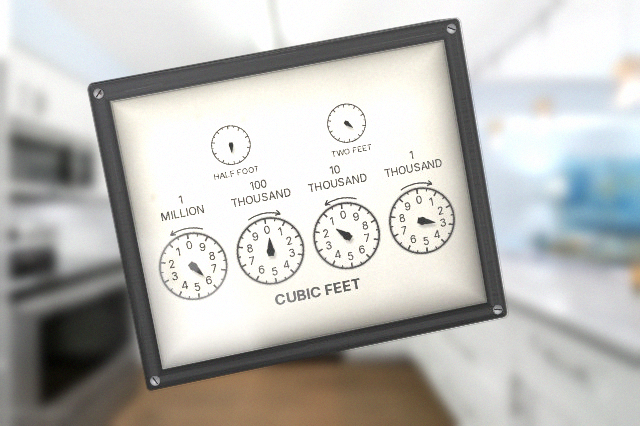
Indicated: 601300,ft³
